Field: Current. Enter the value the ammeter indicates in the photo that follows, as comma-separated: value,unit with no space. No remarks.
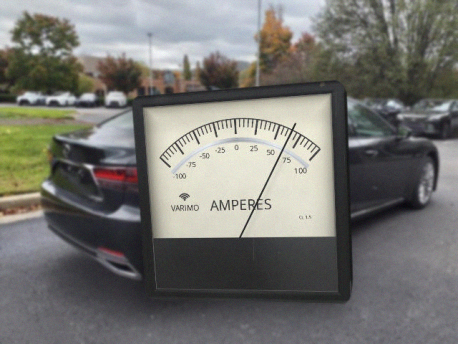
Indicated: 65,A
